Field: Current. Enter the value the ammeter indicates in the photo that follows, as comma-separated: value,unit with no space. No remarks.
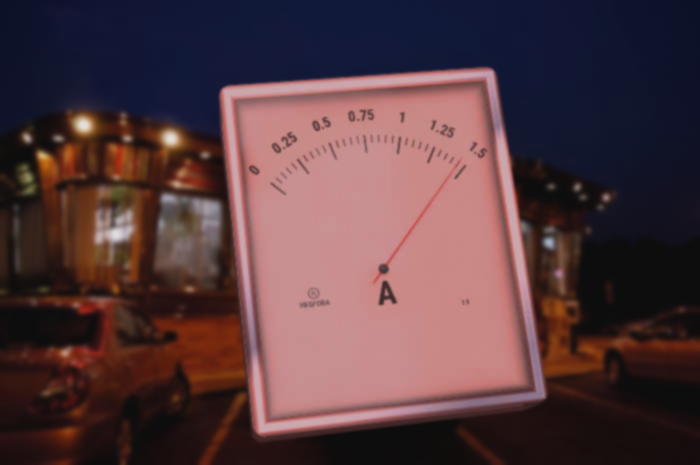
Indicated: 1.45,A
